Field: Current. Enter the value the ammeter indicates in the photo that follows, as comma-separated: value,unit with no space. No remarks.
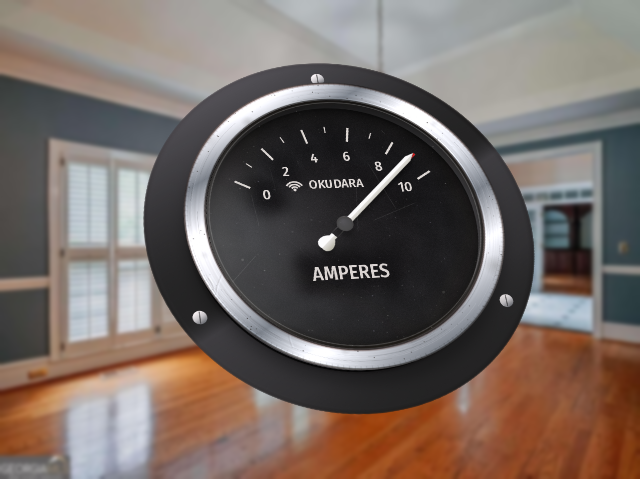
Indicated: 9,A
